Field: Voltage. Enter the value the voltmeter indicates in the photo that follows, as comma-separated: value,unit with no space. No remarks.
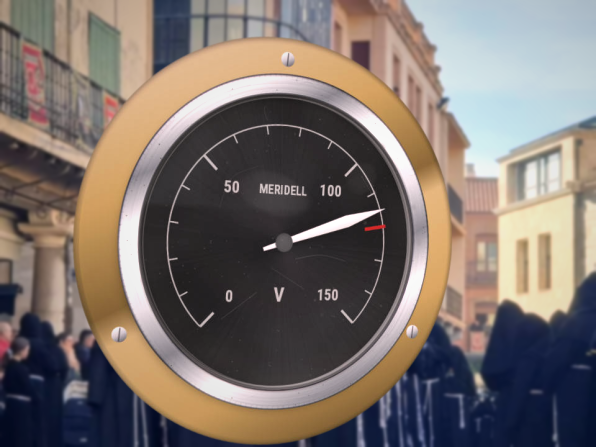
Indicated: 115,V
